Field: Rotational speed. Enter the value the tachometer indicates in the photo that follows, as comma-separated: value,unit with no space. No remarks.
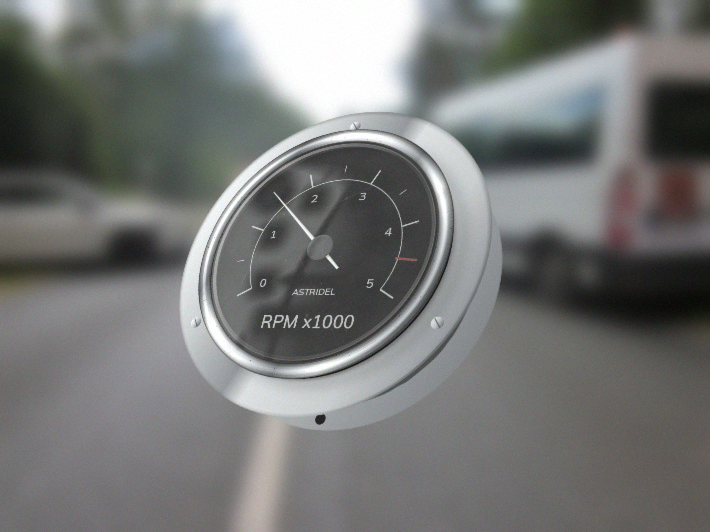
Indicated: 1500,rpm
